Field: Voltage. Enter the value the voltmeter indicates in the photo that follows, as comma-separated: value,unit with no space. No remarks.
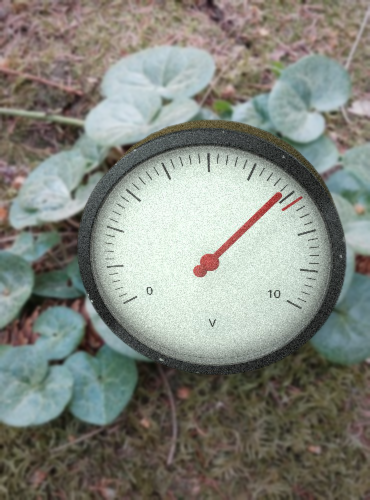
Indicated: 6.8,V
